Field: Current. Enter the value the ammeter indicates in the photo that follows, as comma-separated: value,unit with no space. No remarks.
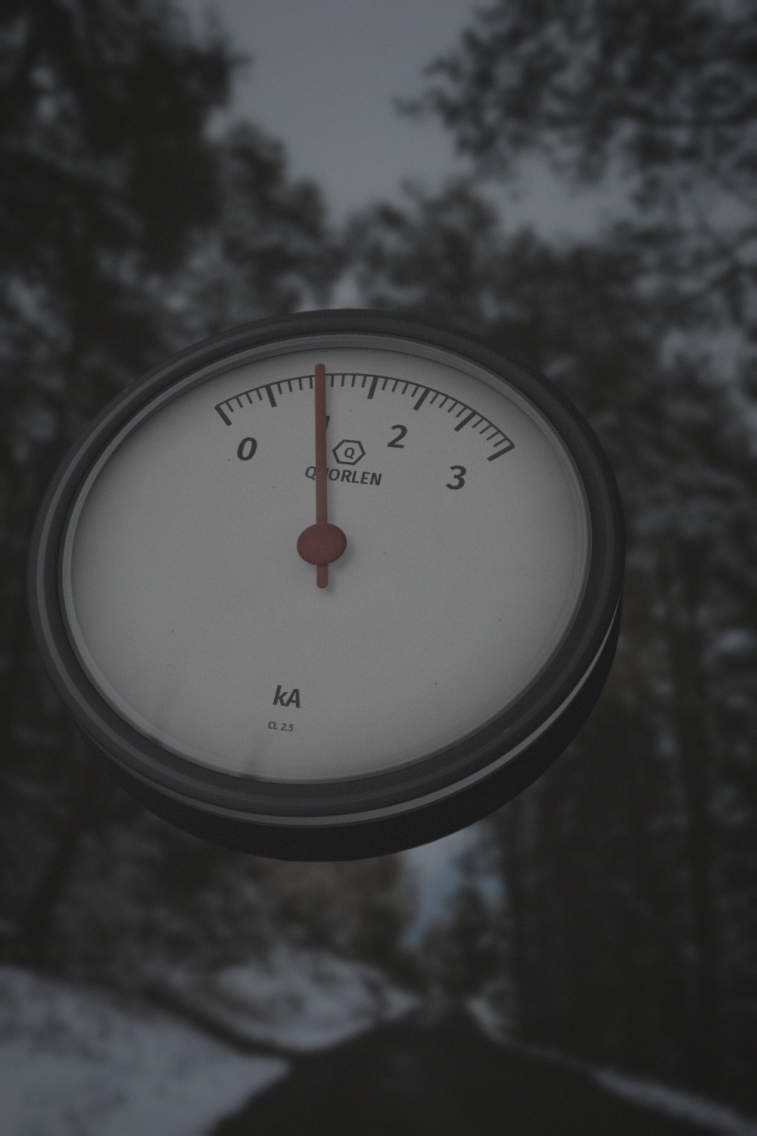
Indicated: 1,kA
